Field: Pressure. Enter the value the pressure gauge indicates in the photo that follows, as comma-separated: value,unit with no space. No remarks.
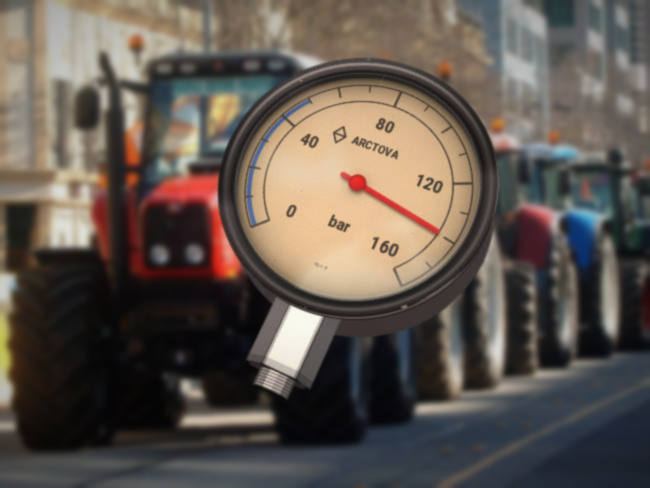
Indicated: 140,bar
